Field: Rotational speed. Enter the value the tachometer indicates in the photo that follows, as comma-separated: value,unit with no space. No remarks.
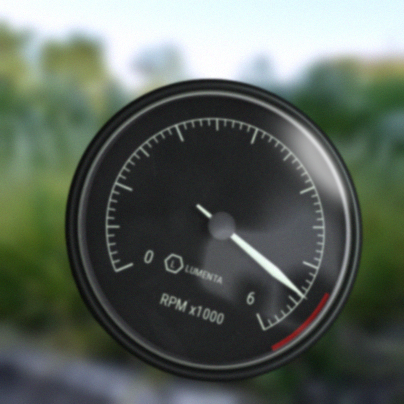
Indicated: 5400,rpm
